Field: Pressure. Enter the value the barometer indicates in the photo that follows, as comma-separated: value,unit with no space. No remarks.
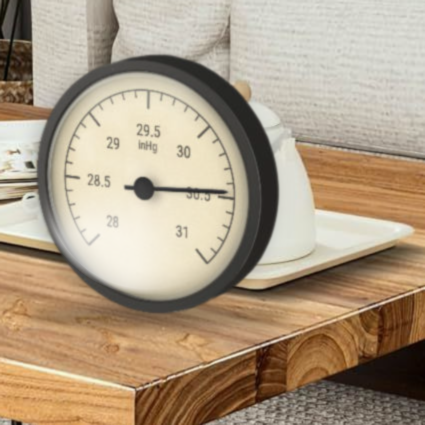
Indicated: 30.45,inHg
